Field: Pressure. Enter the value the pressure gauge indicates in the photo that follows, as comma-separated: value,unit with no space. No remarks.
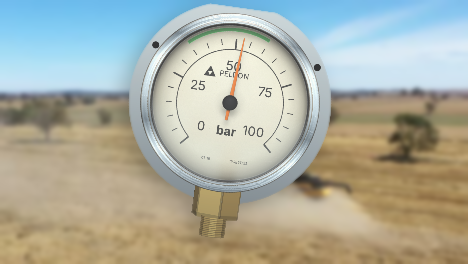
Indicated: 52.5,bar
